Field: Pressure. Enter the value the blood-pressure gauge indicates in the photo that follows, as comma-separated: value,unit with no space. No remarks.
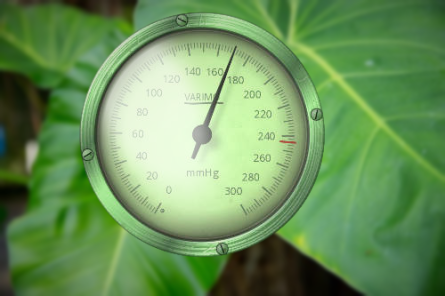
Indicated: 170,mmHg
